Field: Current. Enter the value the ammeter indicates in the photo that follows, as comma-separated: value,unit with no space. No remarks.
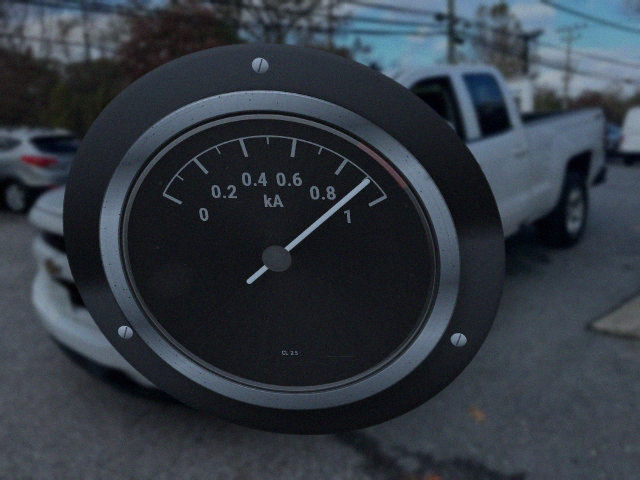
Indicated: 0.9,kA
